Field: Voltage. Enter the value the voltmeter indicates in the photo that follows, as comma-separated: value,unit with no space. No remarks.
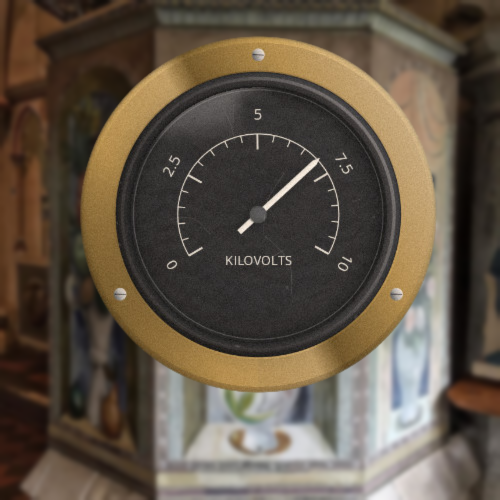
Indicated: 7,kV
